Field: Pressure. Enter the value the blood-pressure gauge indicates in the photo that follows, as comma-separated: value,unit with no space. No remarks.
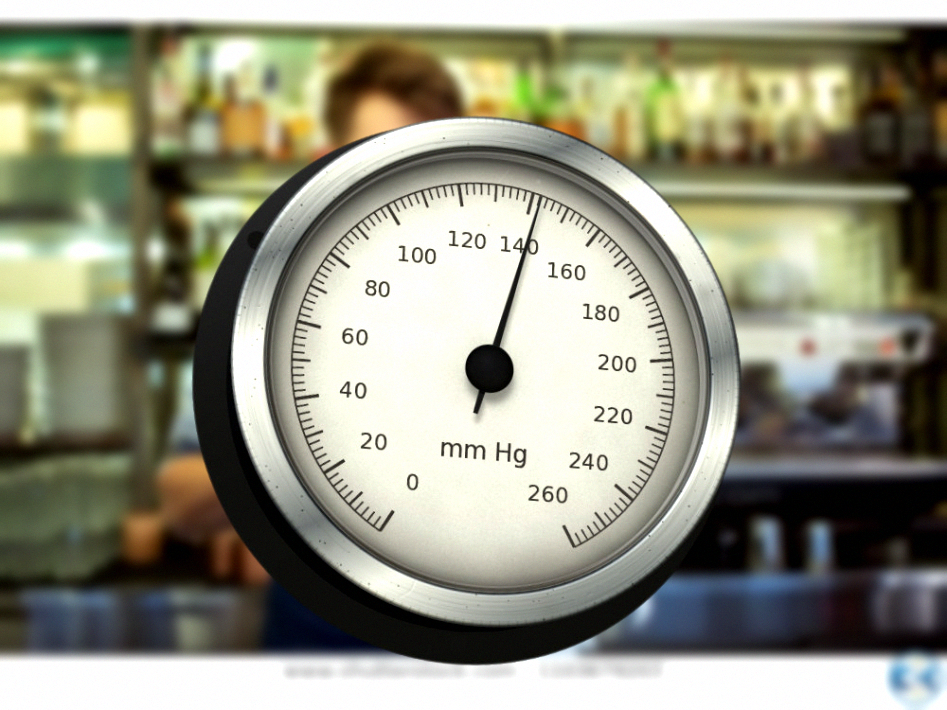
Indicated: 142,mmHg
